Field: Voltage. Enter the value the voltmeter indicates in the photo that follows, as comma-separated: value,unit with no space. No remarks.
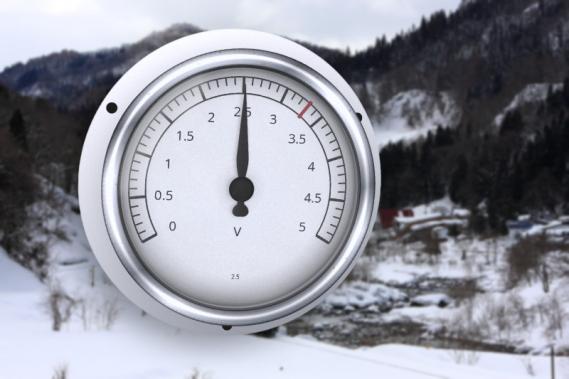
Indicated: 2.5,V
